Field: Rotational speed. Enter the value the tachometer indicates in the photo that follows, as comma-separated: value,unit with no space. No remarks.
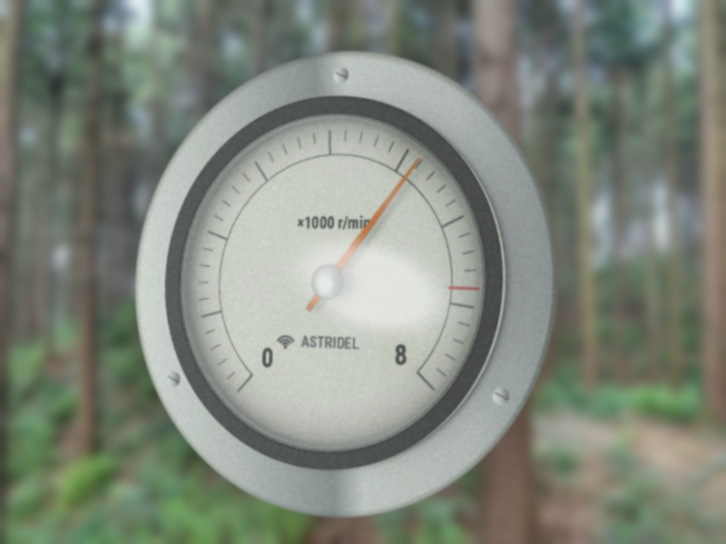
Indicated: 5200,rpm
